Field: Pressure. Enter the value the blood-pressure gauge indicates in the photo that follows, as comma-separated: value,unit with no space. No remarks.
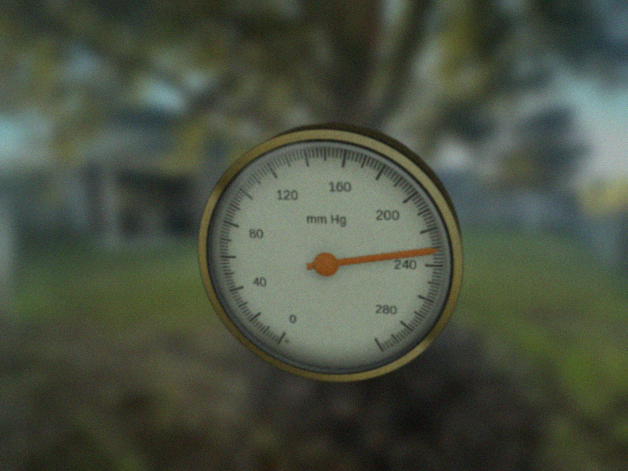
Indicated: 230,mmHg
